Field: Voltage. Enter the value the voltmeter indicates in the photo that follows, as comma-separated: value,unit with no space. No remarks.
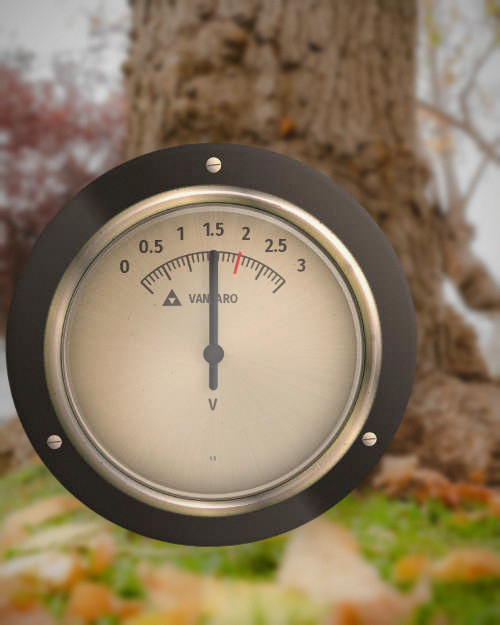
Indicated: 1.5,V
